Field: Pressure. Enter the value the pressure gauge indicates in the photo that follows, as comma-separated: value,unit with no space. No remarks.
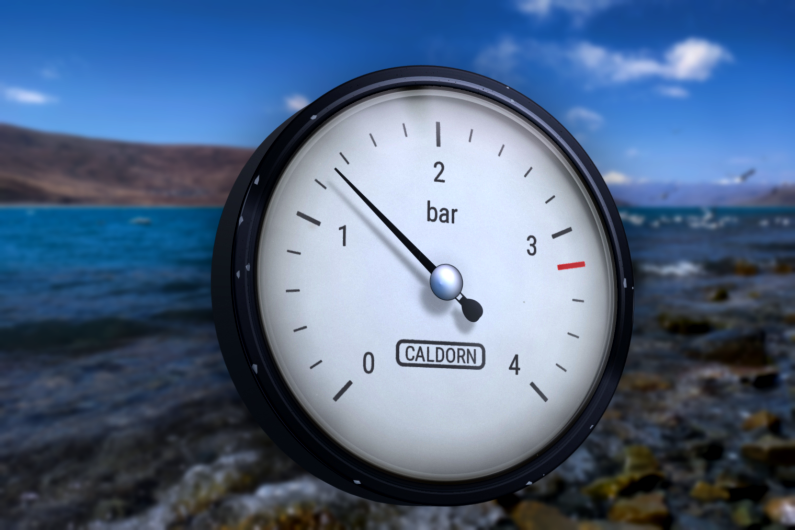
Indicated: 1.3,bar
